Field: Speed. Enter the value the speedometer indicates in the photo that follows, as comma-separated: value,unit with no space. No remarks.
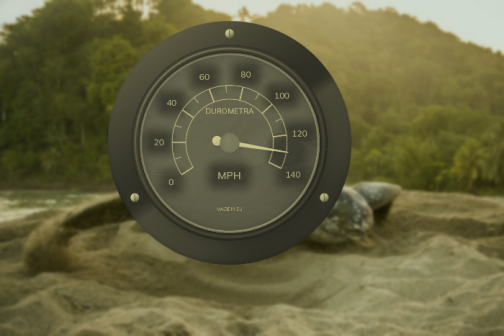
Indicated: 130,mph
